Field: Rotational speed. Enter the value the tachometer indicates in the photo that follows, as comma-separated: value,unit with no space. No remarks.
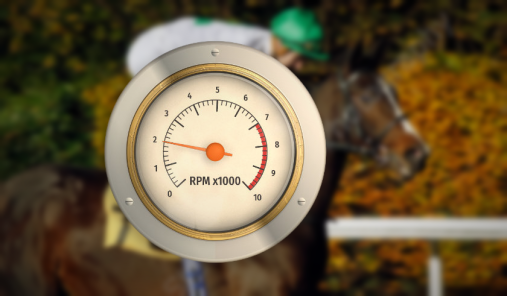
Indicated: 2000,rpm
